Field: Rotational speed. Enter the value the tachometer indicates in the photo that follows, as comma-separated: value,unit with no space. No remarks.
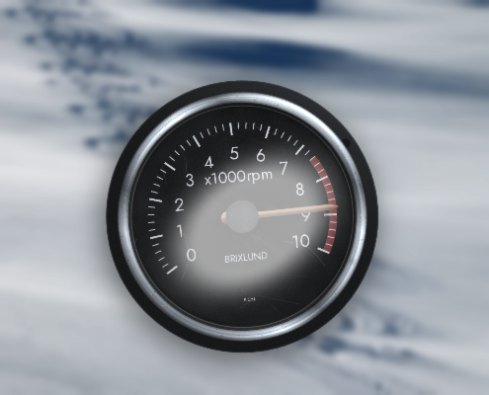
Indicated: 8800,rpm
